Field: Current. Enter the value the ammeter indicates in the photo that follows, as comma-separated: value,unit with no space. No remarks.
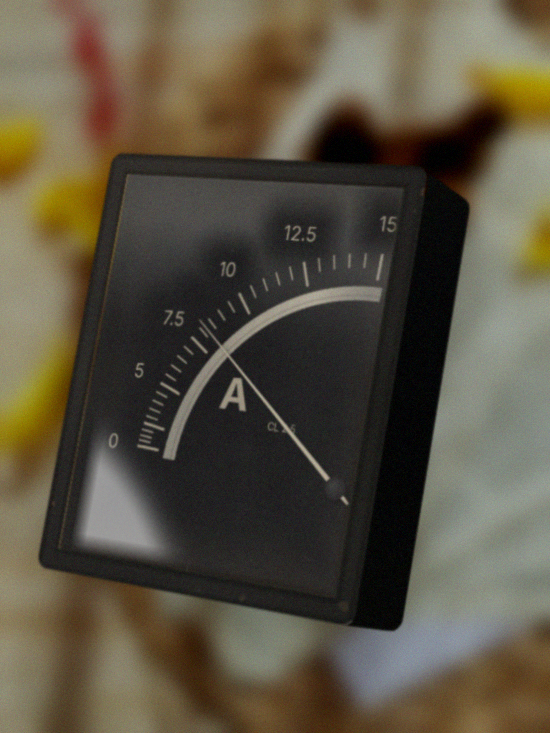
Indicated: 8.25,A
